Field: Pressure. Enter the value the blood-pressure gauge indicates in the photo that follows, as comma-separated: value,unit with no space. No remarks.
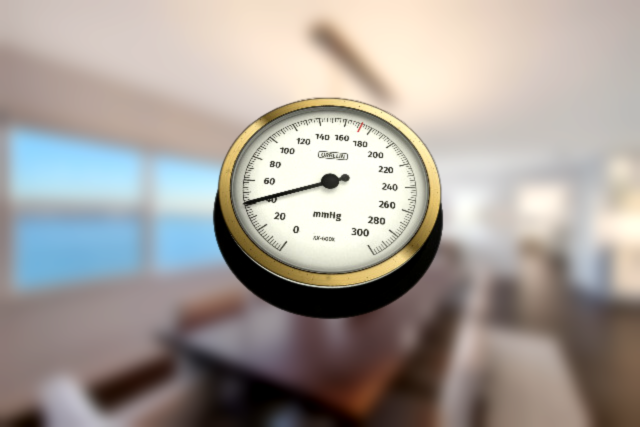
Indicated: 40,mmHg
